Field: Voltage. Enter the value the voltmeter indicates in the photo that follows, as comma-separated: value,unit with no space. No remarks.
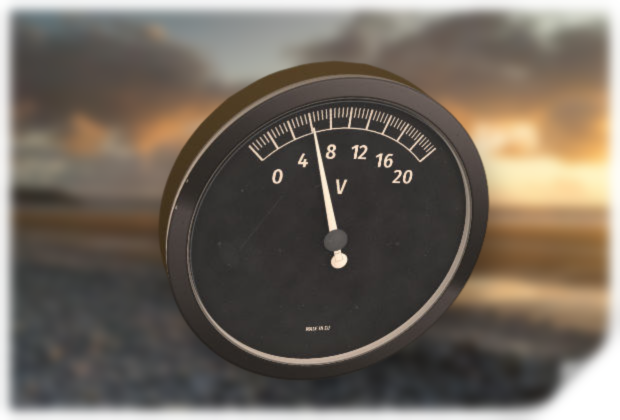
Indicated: 6,V
